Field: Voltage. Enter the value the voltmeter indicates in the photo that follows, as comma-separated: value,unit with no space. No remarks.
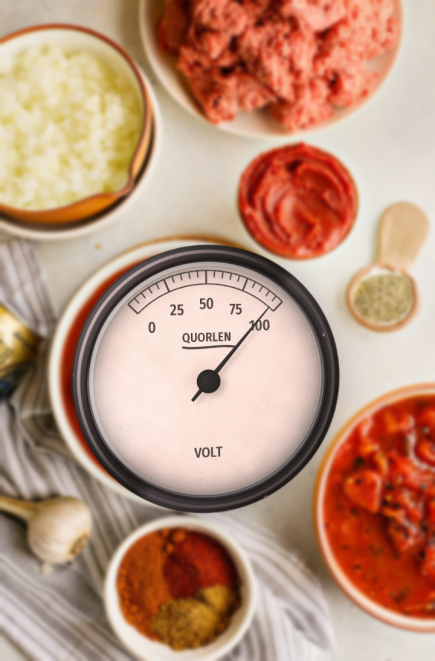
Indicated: 95,V
